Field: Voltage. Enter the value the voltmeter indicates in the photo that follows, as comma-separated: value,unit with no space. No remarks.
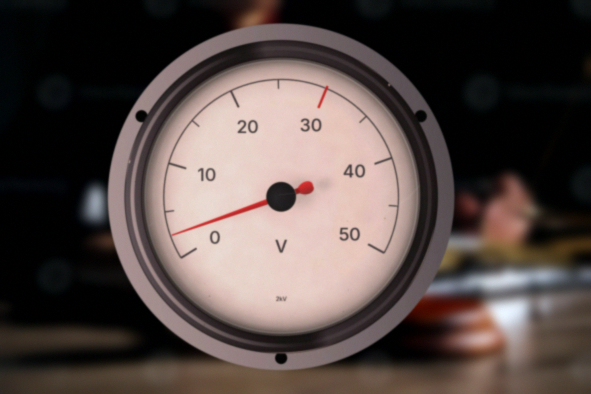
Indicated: 2.5,V
